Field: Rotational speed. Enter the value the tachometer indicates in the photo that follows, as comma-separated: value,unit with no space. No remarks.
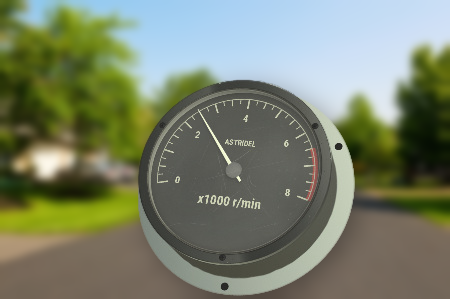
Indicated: 2500,rpm
